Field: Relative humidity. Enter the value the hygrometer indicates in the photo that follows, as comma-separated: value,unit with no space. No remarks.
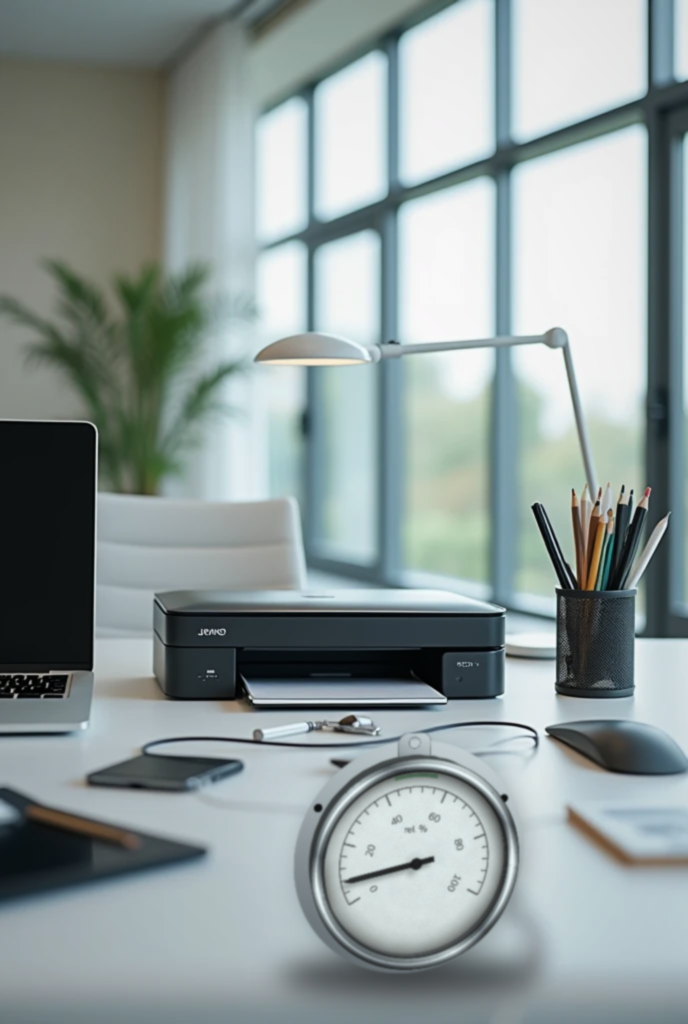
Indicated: 8,%
